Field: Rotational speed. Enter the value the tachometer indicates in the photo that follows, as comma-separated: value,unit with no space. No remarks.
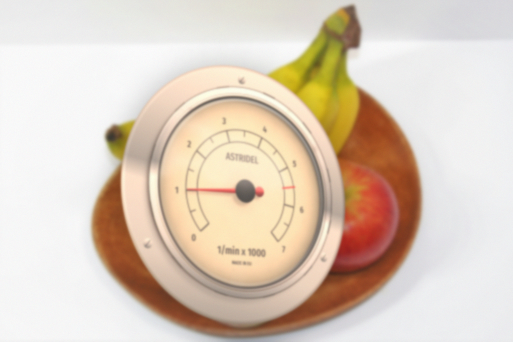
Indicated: 1000,rpm
